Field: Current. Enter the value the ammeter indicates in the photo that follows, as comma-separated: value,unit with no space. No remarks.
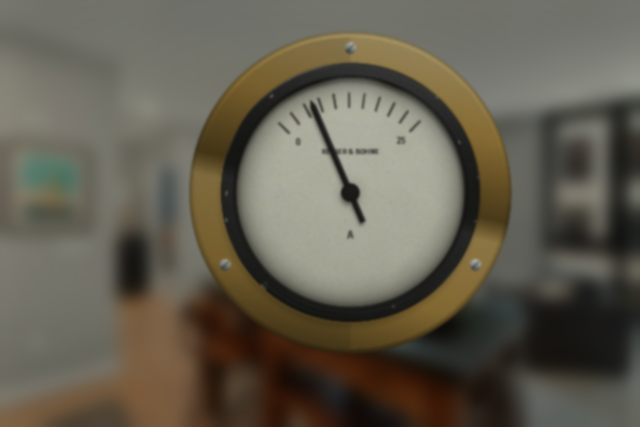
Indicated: 6.25,A
